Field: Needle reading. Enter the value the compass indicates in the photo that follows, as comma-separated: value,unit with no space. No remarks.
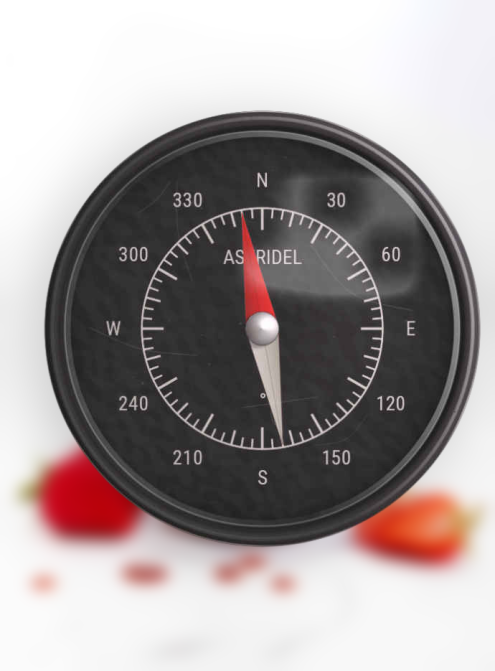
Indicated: 350,°
